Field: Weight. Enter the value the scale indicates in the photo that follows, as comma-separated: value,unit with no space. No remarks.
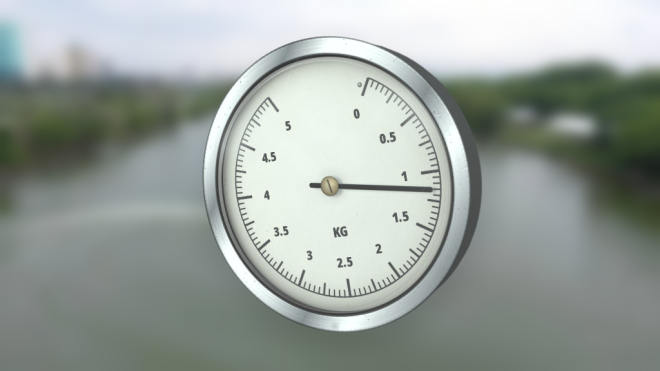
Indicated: 1.15,kg
